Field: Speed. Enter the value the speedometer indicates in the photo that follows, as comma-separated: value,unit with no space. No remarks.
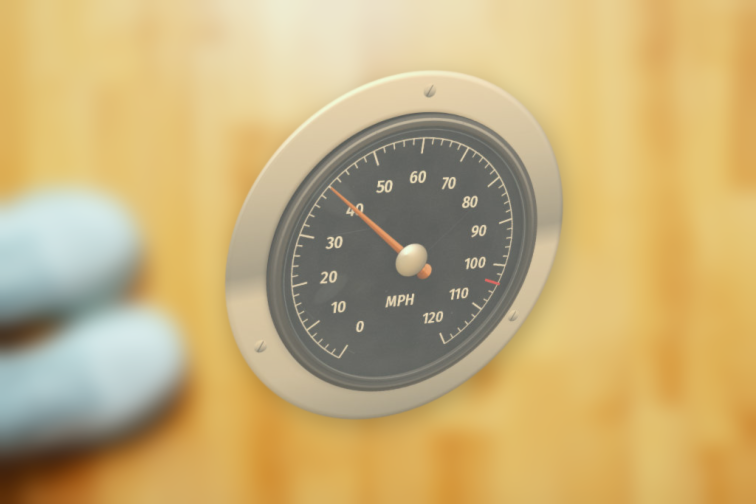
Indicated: 40,mph
